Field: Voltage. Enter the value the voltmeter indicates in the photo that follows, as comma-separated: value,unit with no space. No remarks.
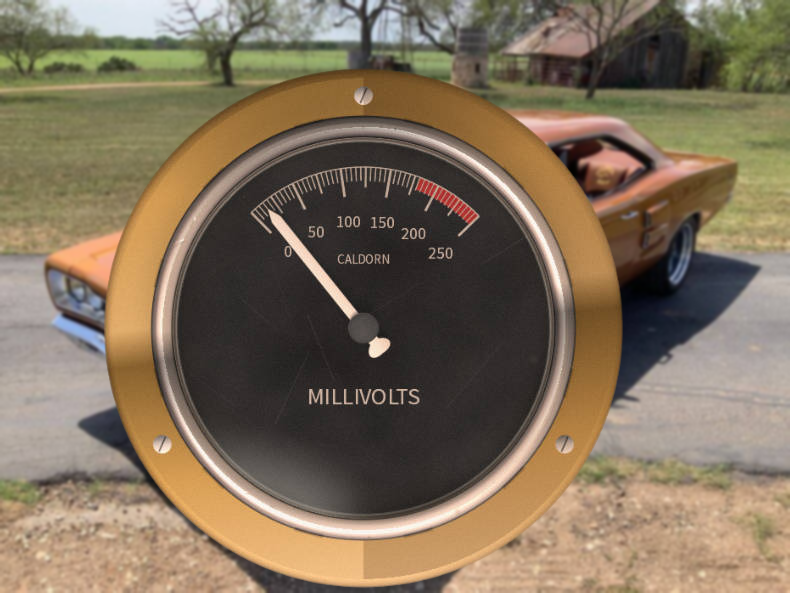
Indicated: 15,mV
